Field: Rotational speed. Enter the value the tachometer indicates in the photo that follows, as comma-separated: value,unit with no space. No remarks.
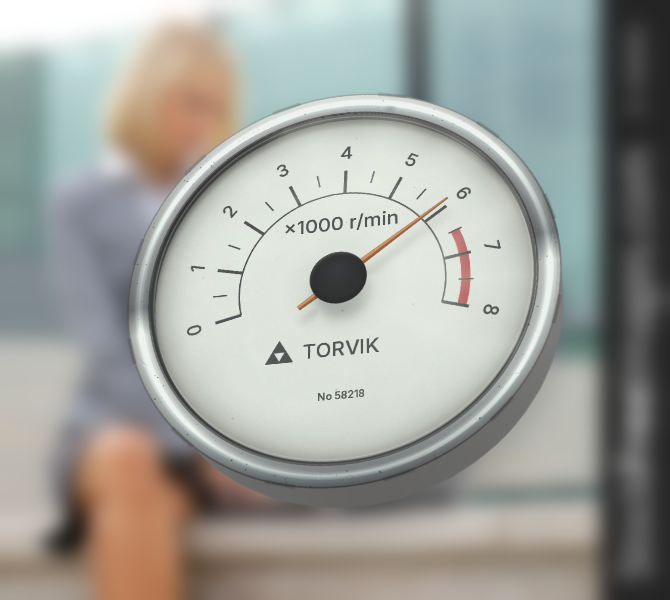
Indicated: 6000,rpm
